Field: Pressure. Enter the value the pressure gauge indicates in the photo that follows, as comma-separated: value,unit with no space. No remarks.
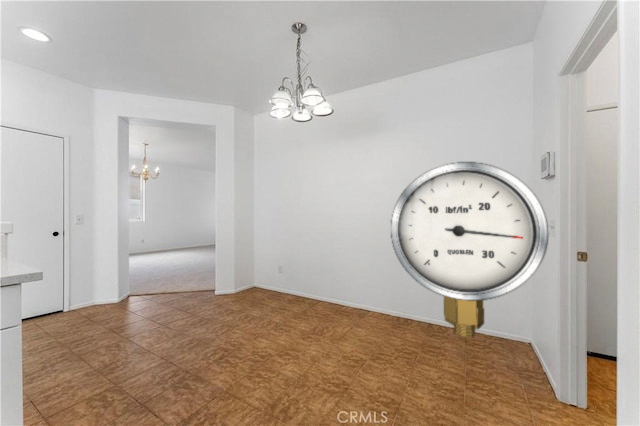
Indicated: 26,psi
